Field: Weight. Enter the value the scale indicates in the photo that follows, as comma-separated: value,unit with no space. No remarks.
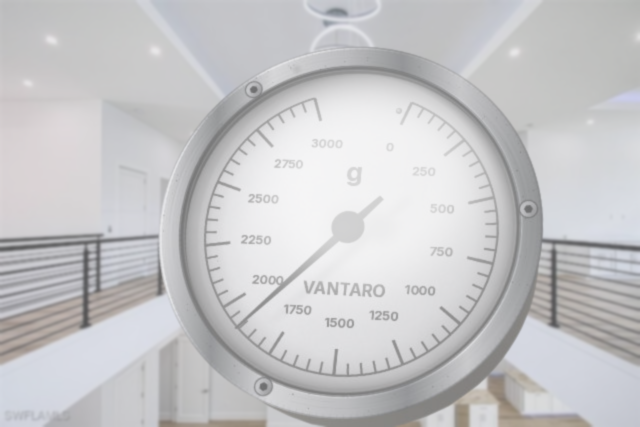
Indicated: 1900,g
